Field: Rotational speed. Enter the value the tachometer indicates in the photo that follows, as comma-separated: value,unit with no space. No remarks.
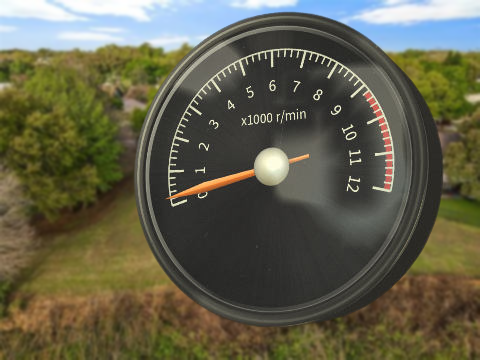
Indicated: 200,rpm
